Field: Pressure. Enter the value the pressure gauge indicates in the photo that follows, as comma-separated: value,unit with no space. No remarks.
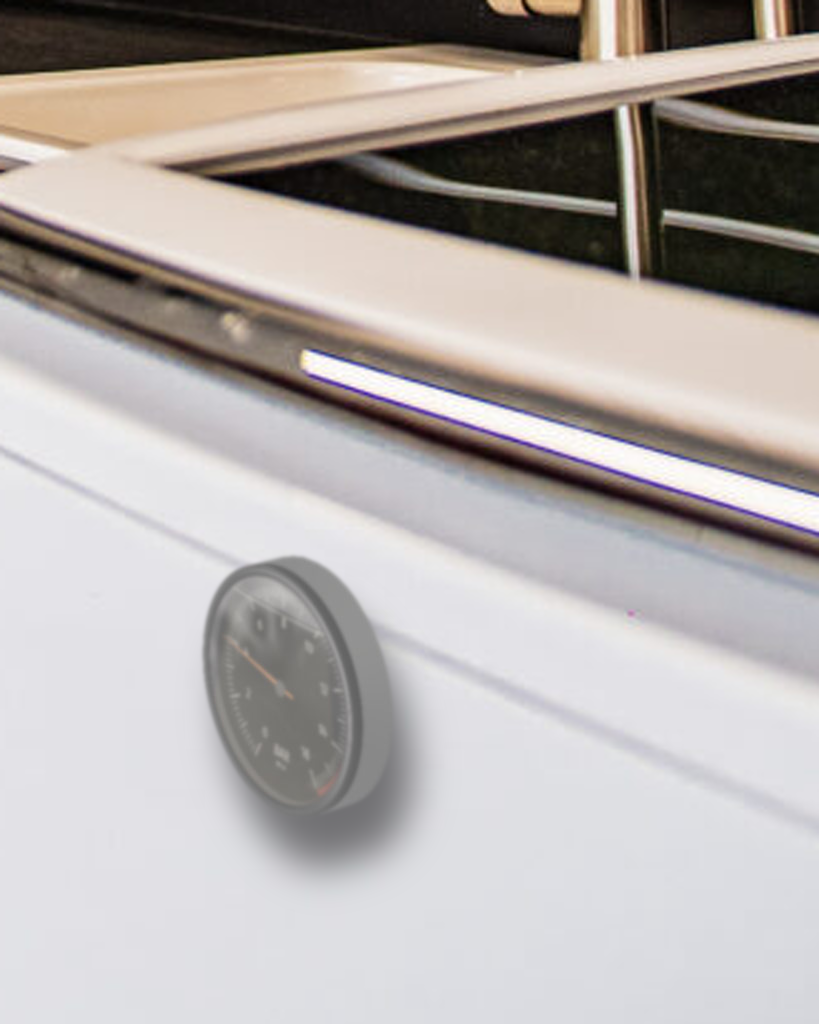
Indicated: 4,bar
